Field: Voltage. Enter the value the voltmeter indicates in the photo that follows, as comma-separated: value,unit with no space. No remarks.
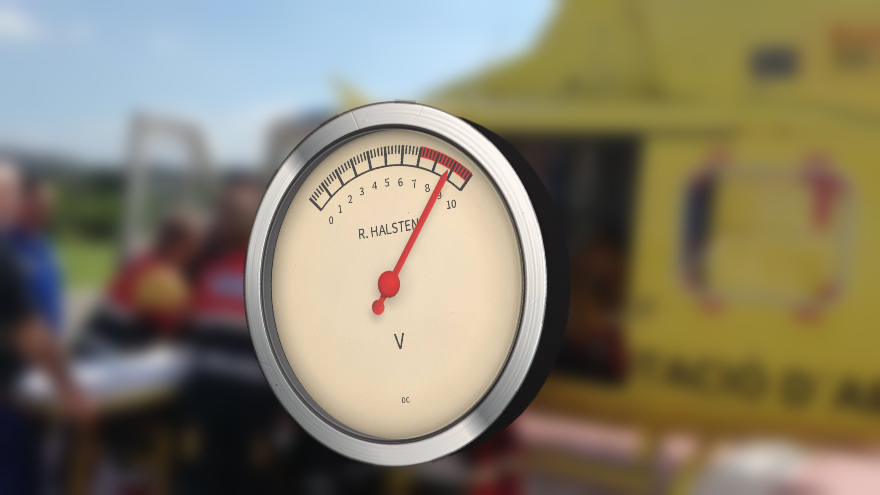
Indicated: 9,V
